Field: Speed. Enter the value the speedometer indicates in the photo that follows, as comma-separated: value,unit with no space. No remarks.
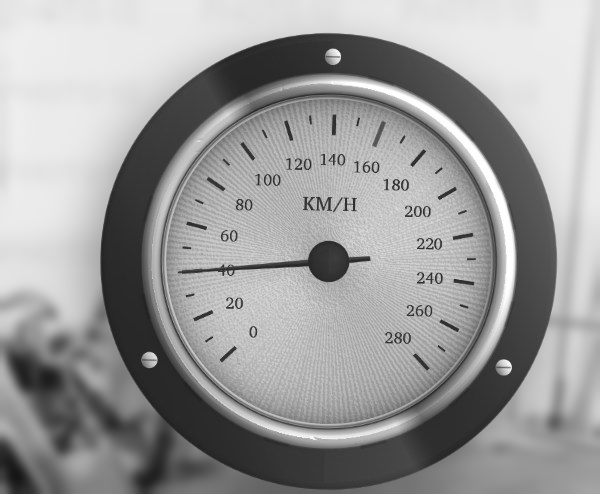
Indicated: 40,km/h
